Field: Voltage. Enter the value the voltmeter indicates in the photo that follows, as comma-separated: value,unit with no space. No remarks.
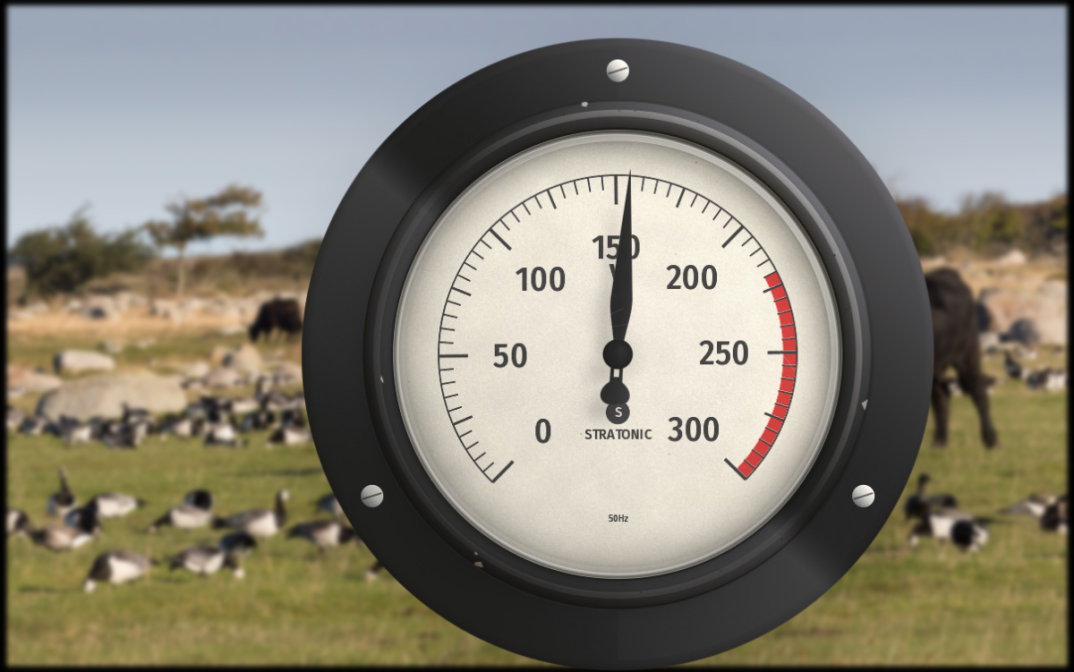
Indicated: 155,V
